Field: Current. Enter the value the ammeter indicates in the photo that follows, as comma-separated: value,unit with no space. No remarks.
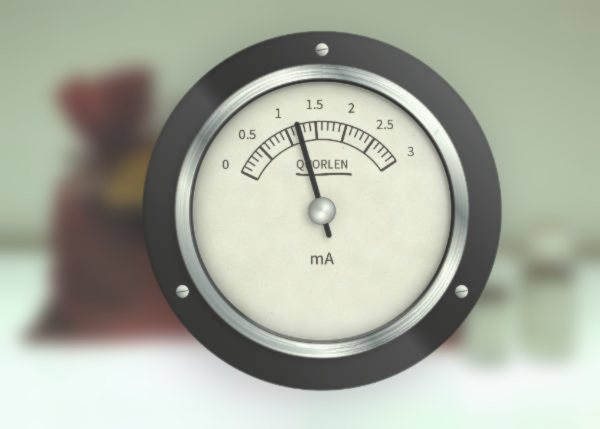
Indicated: 1.2,mA
